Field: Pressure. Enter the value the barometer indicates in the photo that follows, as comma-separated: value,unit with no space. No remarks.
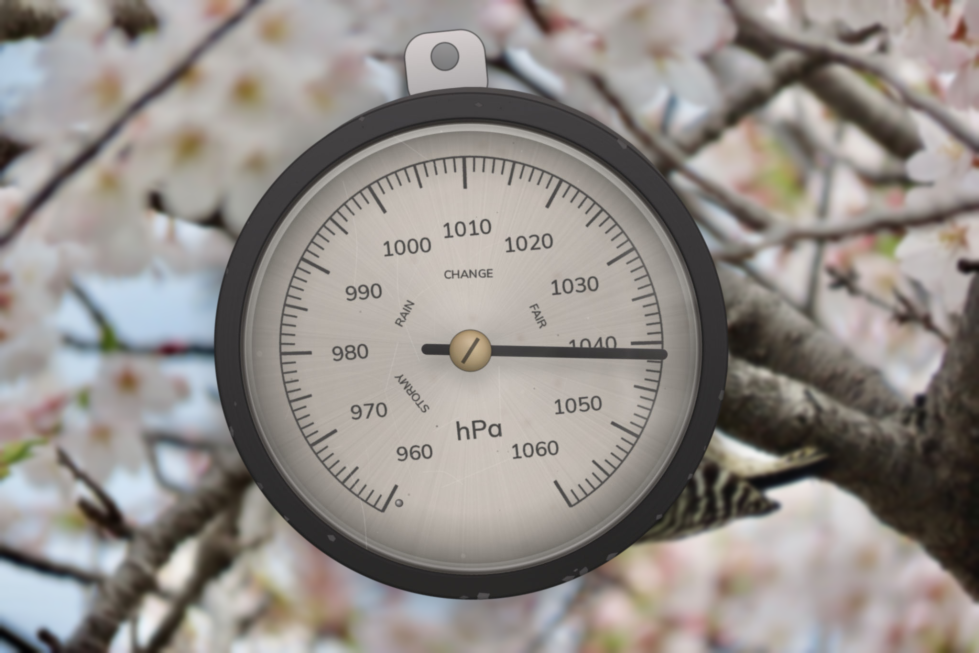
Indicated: 1041,hPa
